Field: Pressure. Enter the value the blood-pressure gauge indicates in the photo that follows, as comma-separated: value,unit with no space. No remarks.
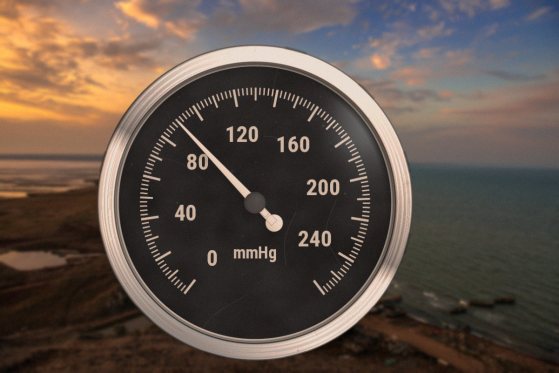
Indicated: 90,mmHg
